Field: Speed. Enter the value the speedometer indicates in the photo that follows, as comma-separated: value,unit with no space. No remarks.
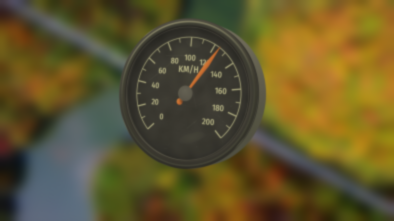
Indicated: 125,km/h
